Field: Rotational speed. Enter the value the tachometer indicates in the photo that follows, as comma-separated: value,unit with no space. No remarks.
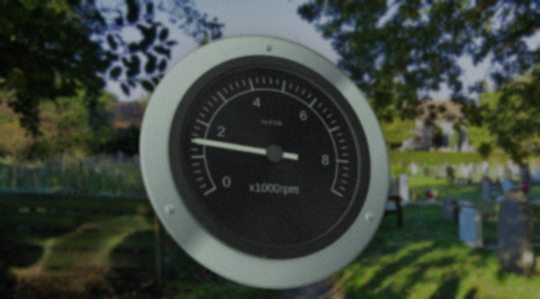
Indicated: 1400,rpm
